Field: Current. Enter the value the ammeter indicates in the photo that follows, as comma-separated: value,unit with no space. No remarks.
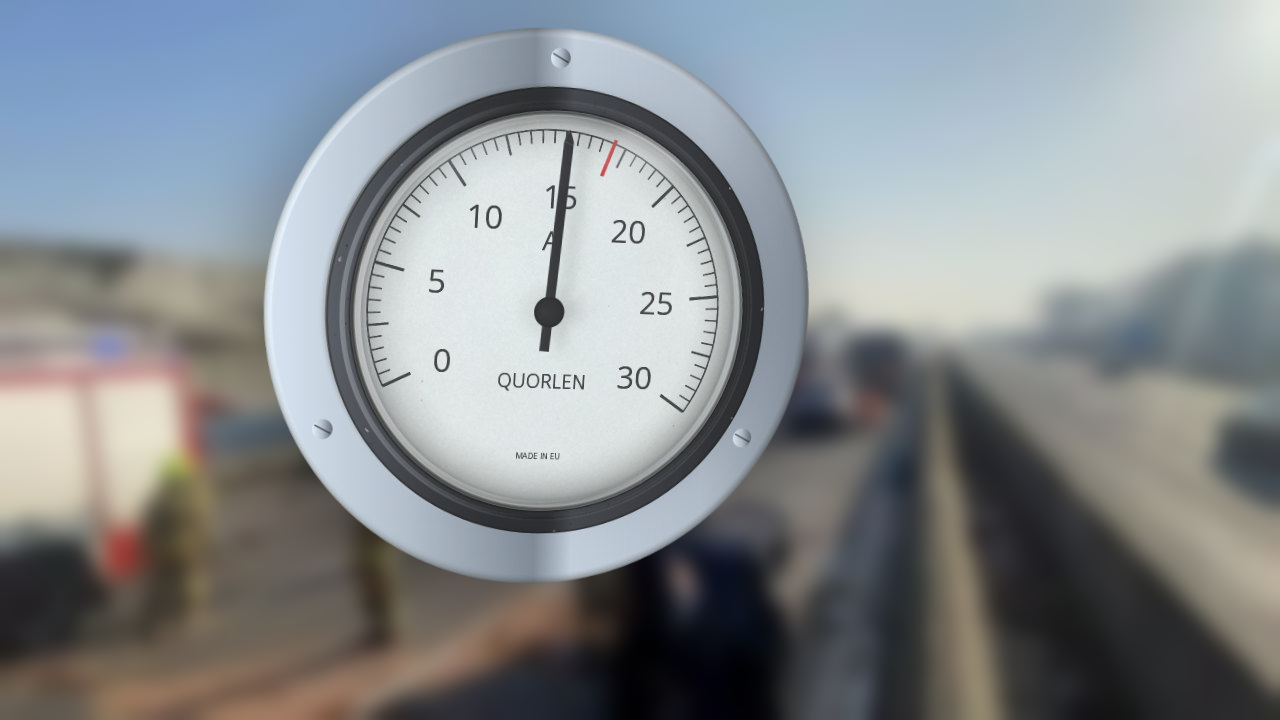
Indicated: 15,A
